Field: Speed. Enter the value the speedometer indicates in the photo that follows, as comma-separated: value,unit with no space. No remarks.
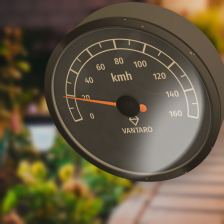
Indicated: 20,km/h
